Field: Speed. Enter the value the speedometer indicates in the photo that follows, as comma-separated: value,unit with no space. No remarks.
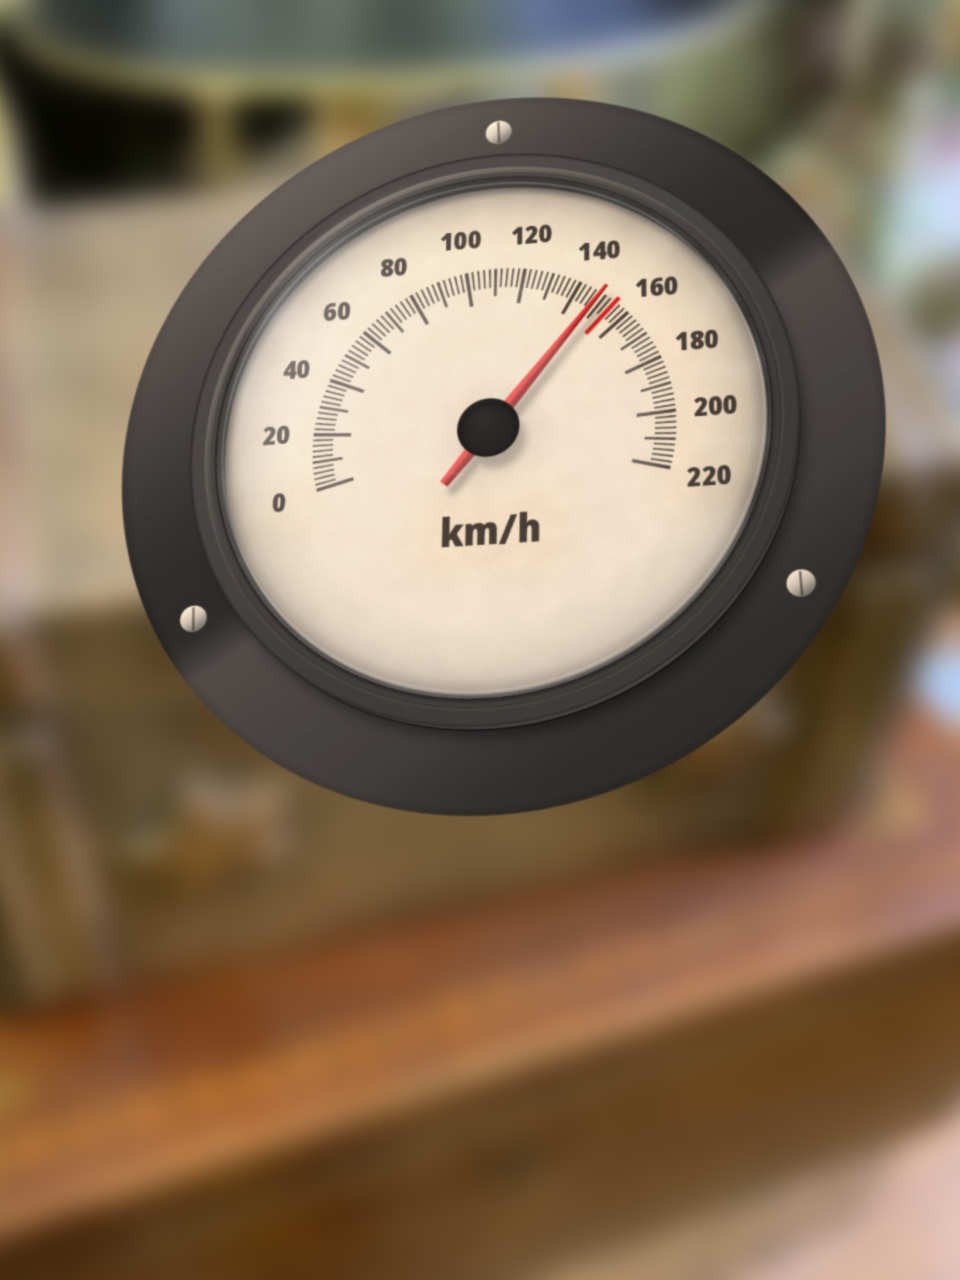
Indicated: 150,km/h
